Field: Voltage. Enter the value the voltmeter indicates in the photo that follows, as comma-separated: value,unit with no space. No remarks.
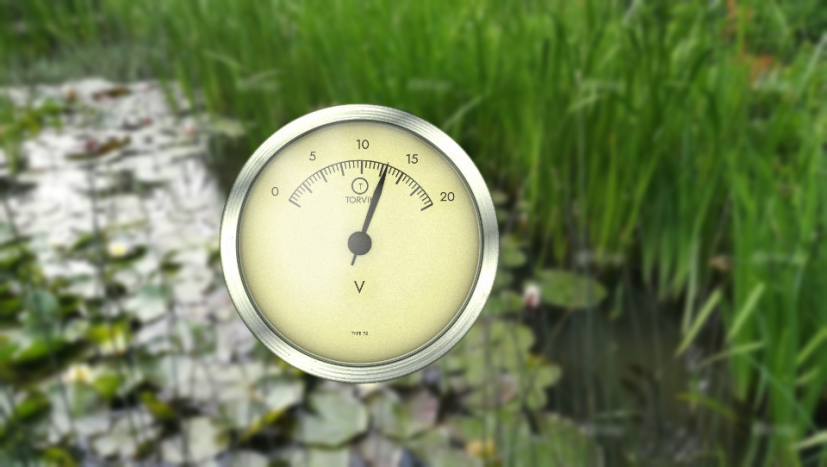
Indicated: 13,V
